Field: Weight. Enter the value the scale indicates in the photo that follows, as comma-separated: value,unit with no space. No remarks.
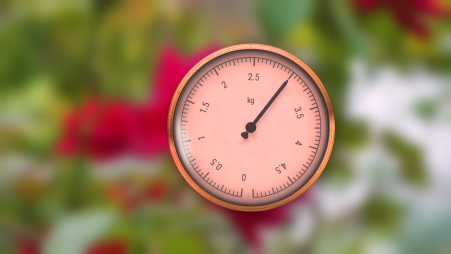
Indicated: 3,kg
